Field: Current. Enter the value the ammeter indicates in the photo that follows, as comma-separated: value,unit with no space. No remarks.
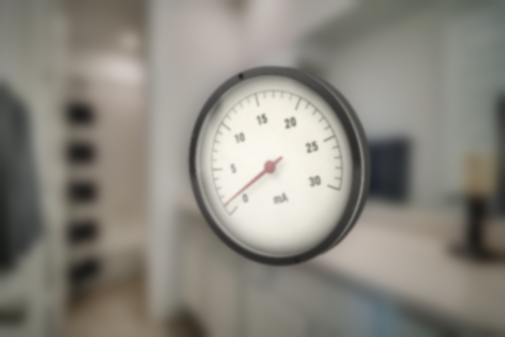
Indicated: 1,mA
